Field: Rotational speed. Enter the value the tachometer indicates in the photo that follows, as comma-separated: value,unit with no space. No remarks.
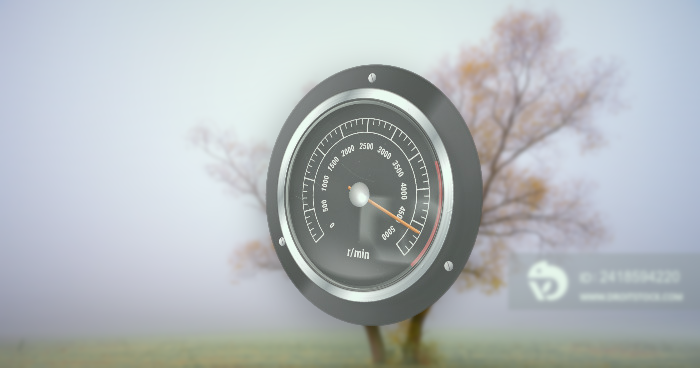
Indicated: 4600,rpm
